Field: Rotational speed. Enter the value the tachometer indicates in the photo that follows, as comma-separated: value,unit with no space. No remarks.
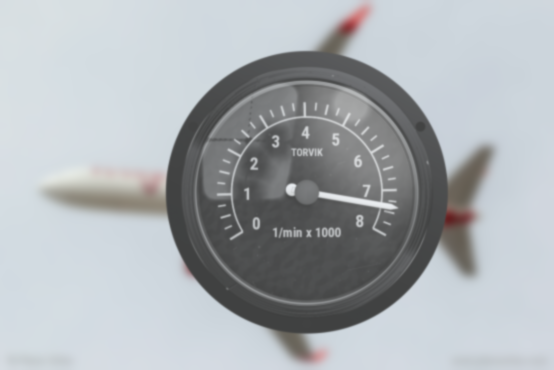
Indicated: 7375,rpm
